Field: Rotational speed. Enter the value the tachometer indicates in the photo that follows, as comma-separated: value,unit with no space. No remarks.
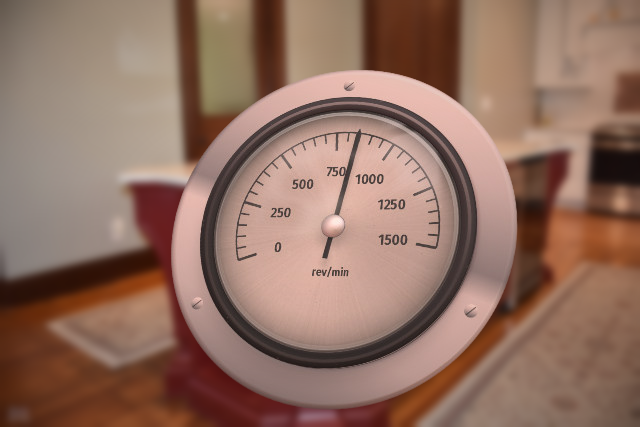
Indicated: 850,rpm
